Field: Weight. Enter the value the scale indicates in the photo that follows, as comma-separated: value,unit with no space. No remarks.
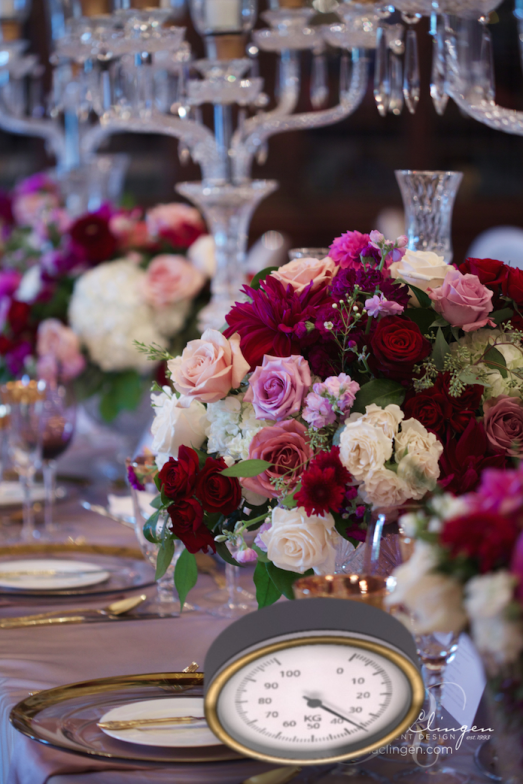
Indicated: 35,kg
